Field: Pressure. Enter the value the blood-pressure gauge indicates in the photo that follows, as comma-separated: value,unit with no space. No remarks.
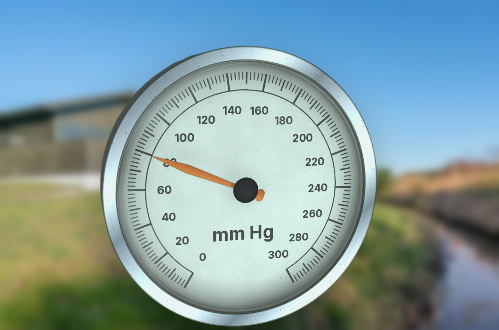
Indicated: 80,mmHg
